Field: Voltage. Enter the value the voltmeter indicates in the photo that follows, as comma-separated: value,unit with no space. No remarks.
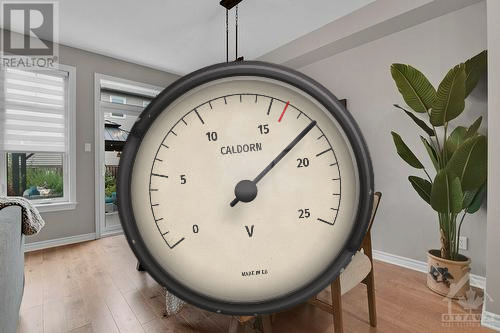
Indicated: 18,V
